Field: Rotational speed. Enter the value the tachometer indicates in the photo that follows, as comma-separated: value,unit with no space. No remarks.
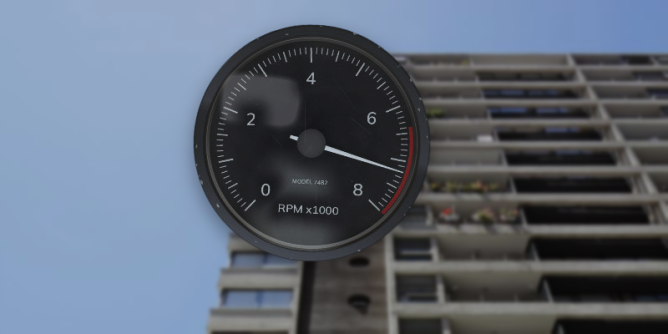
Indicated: 7200,rpm
